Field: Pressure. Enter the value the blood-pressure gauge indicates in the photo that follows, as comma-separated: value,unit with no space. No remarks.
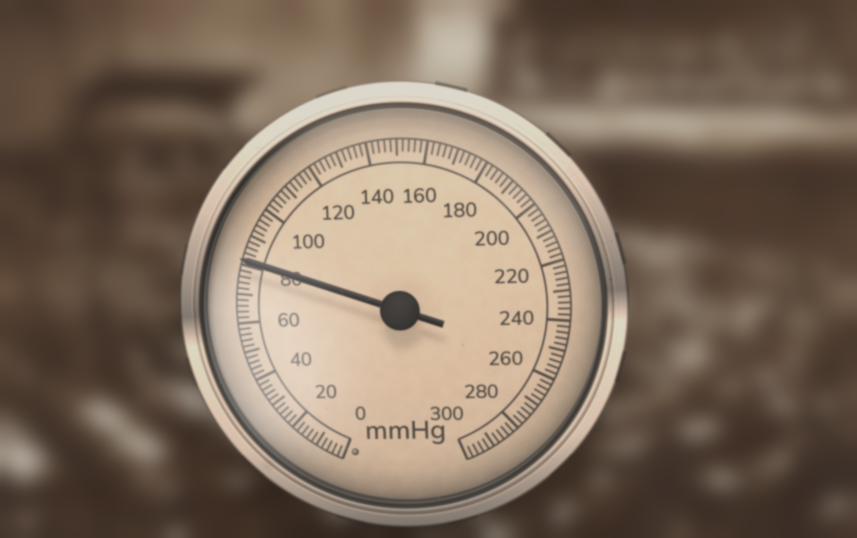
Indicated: 82,mmHg
